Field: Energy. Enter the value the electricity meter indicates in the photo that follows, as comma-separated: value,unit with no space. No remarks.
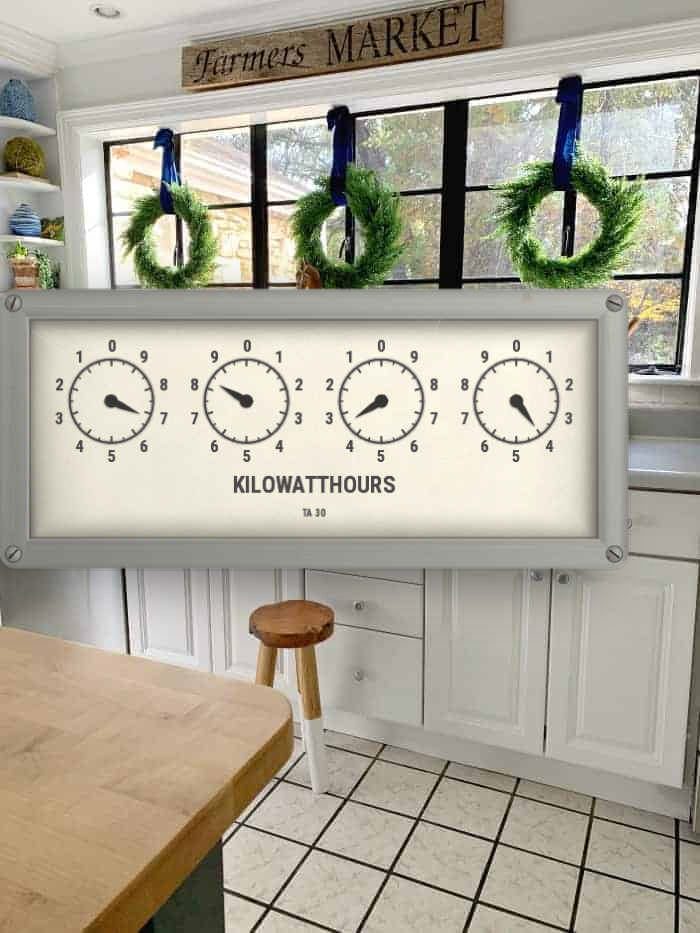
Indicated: 6834,kWh
